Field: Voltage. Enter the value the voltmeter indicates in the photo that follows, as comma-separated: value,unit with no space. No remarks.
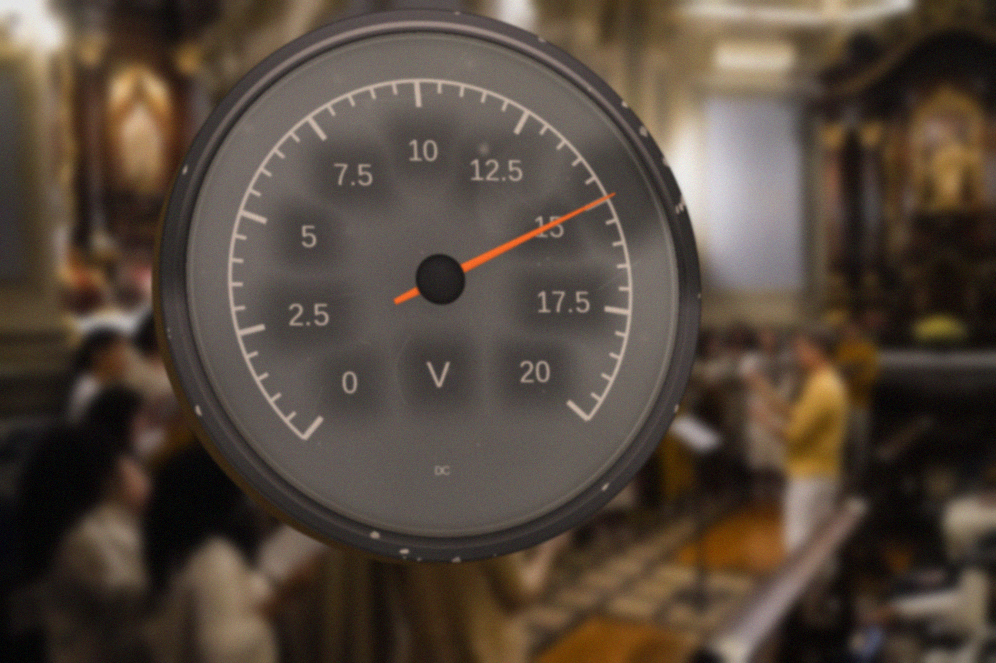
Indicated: 15,V
